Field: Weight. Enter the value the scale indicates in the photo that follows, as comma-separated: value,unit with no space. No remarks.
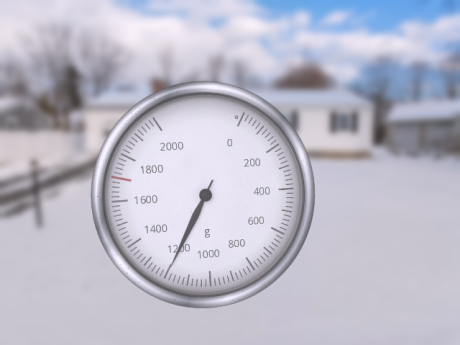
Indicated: 1200,g
